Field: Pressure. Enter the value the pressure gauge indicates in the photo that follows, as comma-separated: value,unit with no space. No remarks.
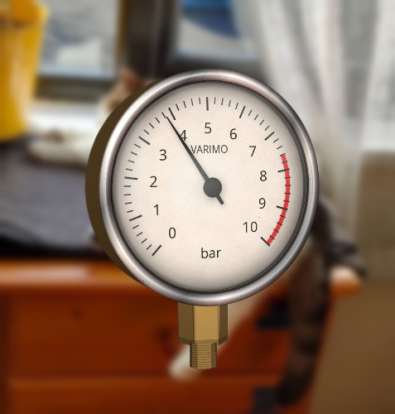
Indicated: 3.8,bar
